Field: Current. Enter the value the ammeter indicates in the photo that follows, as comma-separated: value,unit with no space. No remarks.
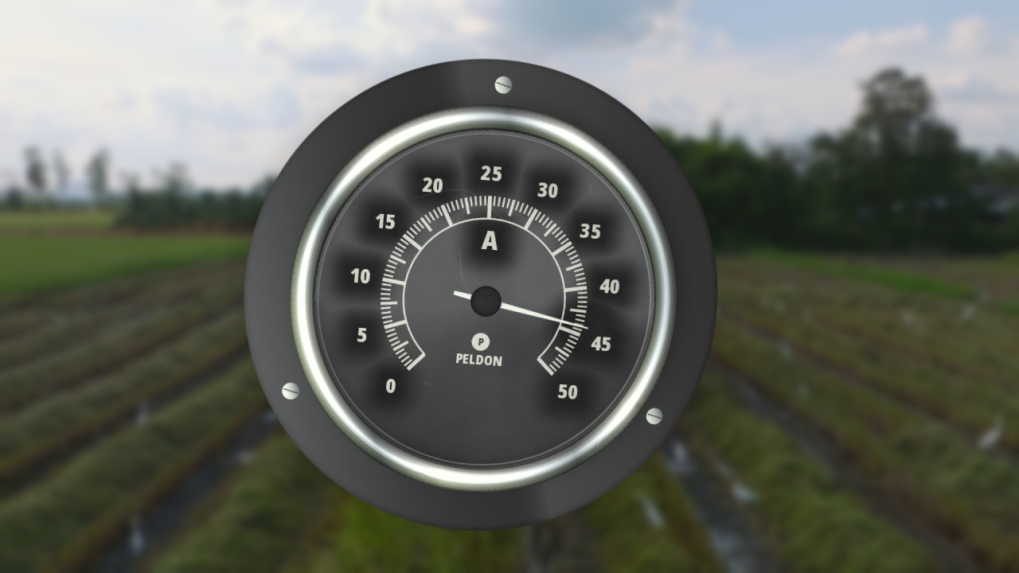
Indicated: 44,A
